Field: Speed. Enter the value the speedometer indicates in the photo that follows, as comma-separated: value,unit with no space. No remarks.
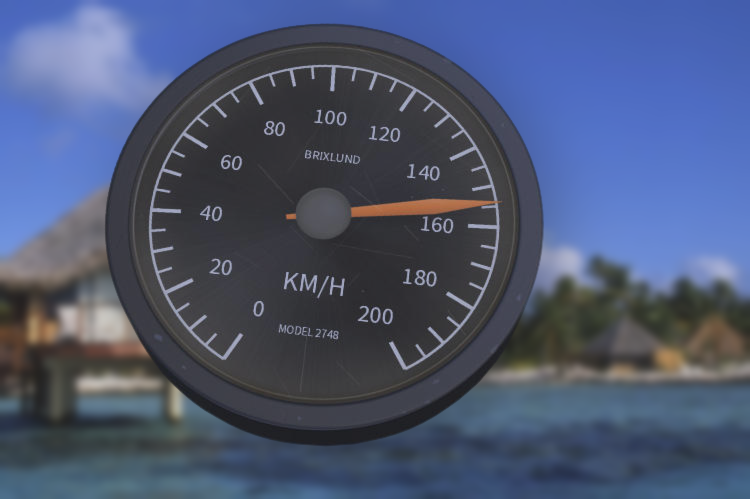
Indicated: 155,km/h
